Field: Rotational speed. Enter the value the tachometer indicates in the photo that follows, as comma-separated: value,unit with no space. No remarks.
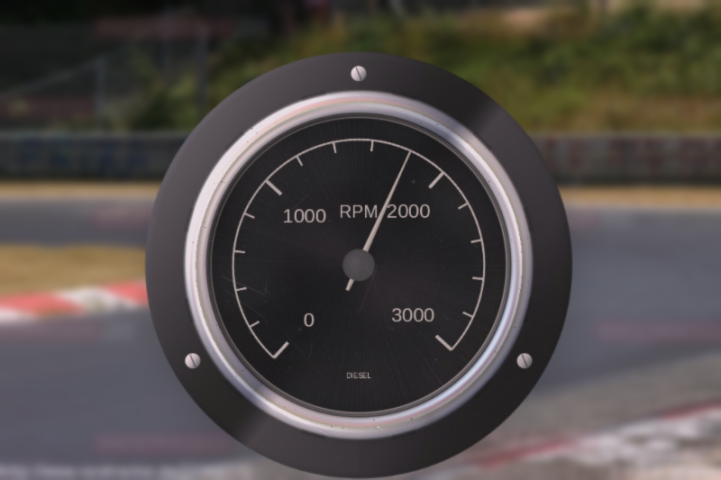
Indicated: 1800,rpm
